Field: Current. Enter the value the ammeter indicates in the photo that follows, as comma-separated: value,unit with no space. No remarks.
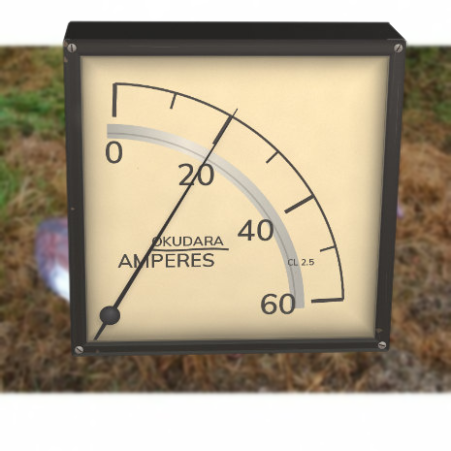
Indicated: 20,A
